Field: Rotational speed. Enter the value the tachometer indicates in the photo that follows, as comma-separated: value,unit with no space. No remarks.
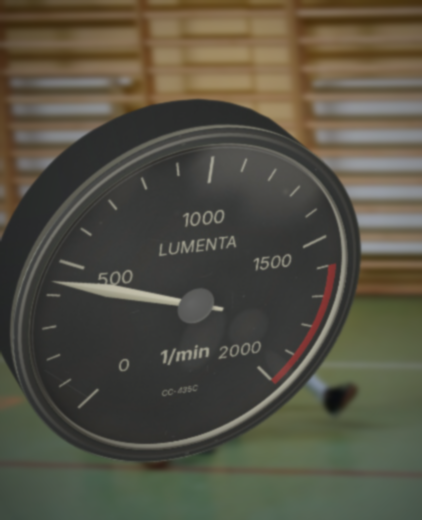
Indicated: 450,rpm
